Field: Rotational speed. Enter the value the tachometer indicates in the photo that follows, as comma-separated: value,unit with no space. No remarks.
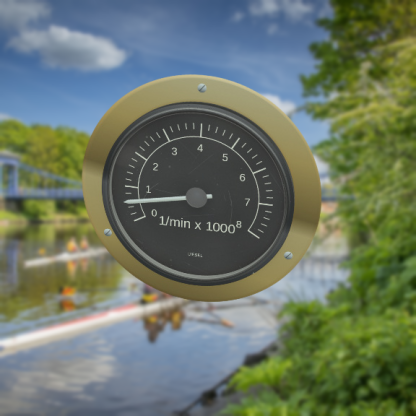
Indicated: 600,rpm
